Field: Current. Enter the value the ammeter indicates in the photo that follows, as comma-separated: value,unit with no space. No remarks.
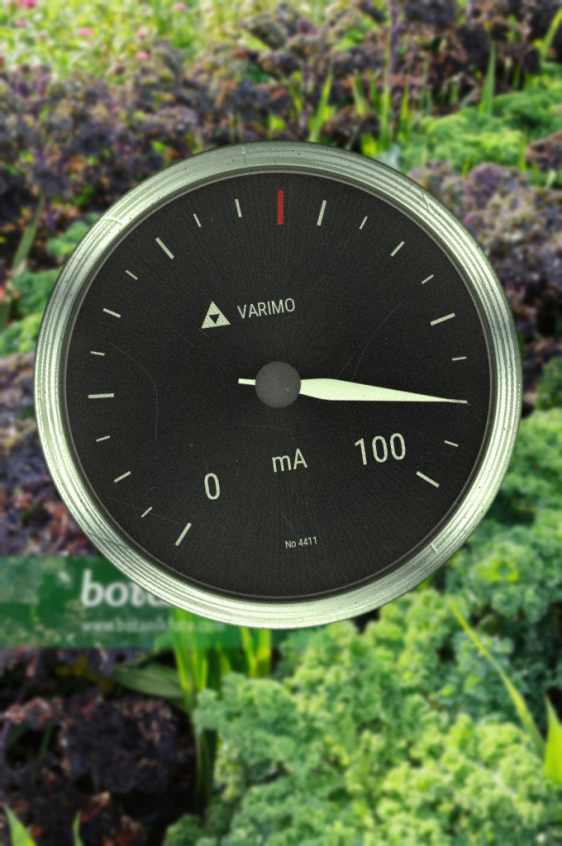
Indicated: 90,mA
